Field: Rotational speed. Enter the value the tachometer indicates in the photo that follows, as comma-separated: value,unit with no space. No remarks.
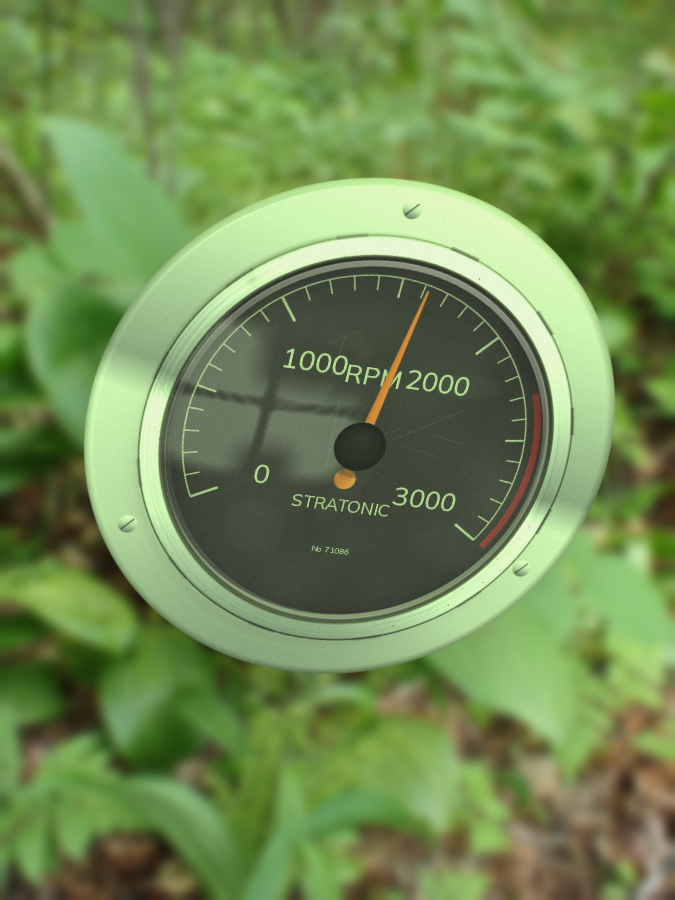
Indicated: 1600,rpm
